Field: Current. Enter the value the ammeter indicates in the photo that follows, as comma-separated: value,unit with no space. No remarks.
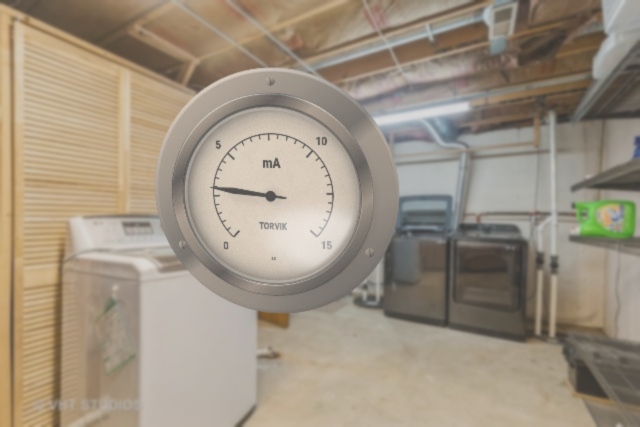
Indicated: 3,mA
